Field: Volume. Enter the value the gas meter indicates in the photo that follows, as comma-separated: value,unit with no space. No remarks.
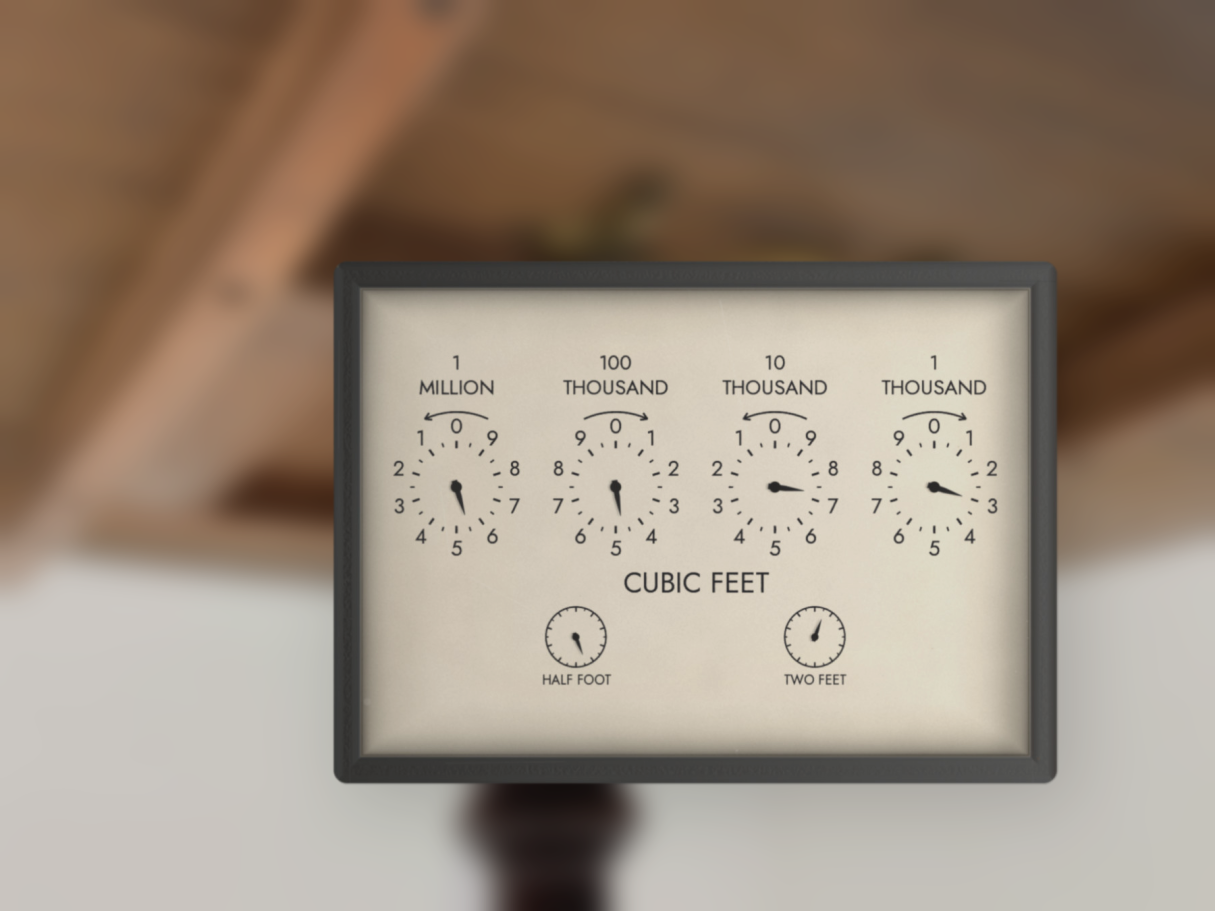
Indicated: 547300,ft³
